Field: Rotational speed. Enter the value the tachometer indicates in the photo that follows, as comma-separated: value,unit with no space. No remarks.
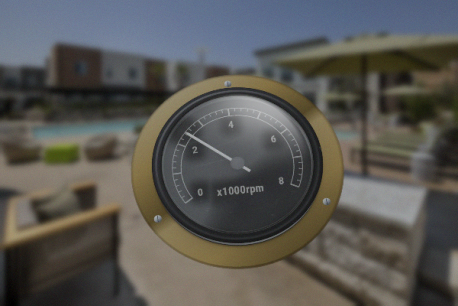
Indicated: 2400,rpm
